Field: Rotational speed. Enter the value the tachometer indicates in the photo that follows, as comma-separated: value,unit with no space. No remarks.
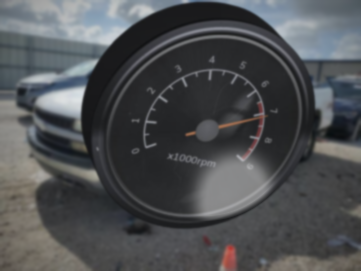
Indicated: 7000,rpm
